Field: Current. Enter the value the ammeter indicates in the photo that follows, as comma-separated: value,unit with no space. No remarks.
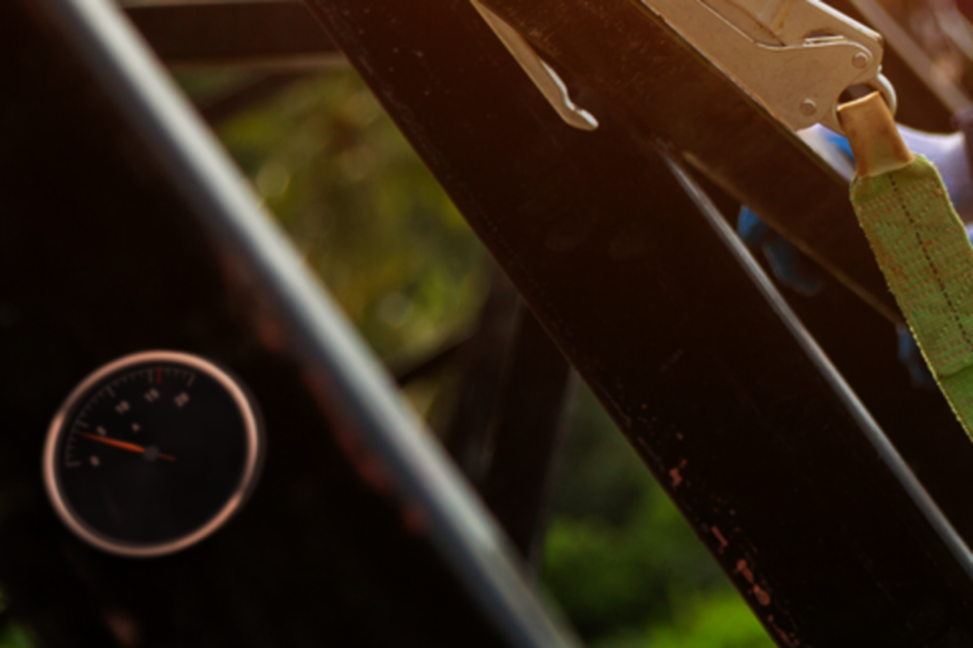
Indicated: 4,A
